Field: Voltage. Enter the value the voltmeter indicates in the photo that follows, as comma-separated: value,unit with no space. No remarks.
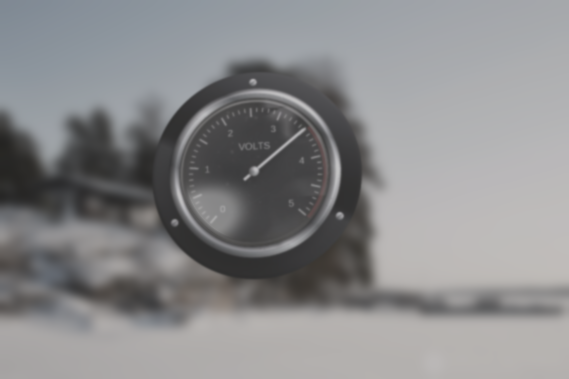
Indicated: 3.5,V
